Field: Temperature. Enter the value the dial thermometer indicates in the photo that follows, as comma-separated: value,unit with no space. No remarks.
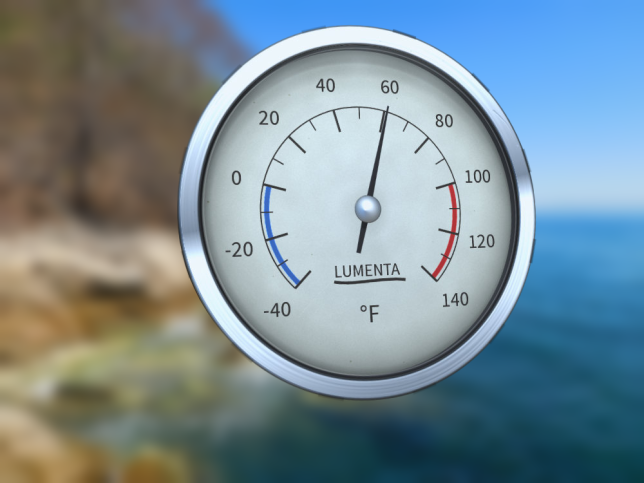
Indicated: 60,°F
